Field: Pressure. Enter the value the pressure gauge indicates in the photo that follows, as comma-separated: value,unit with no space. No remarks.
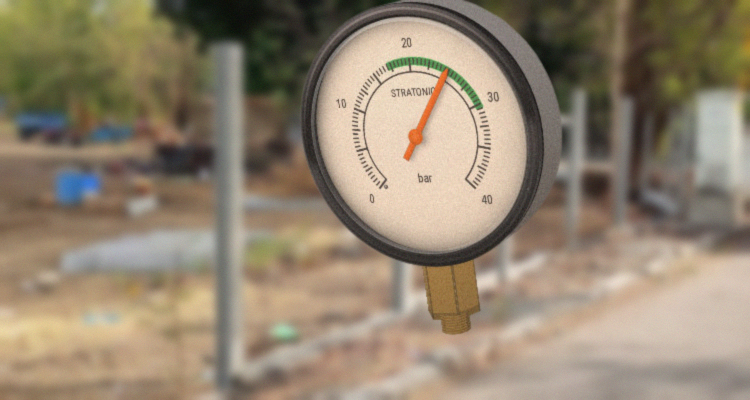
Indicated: 25,bar
